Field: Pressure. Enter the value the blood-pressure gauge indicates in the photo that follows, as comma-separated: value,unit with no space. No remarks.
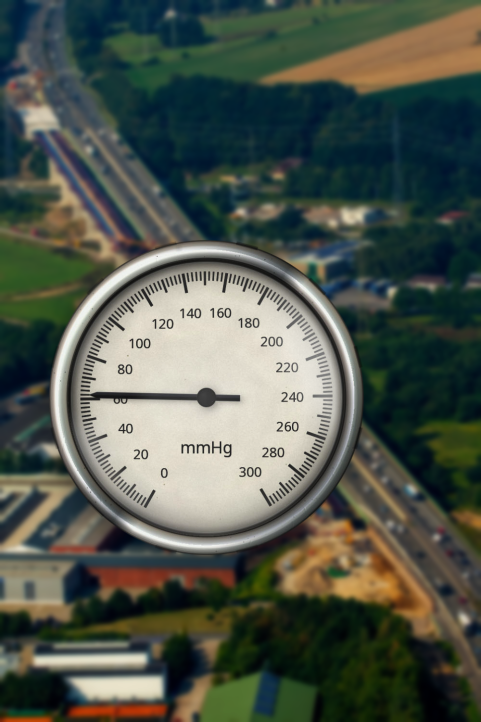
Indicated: 62,mmHg
